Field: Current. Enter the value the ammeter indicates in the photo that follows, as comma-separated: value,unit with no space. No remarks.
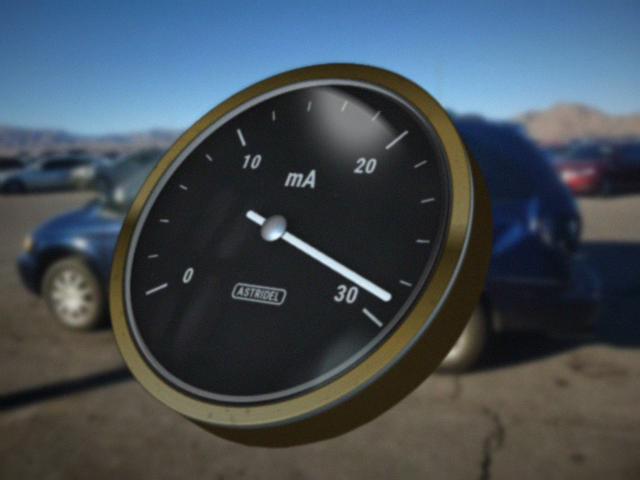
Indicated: 29,mA
